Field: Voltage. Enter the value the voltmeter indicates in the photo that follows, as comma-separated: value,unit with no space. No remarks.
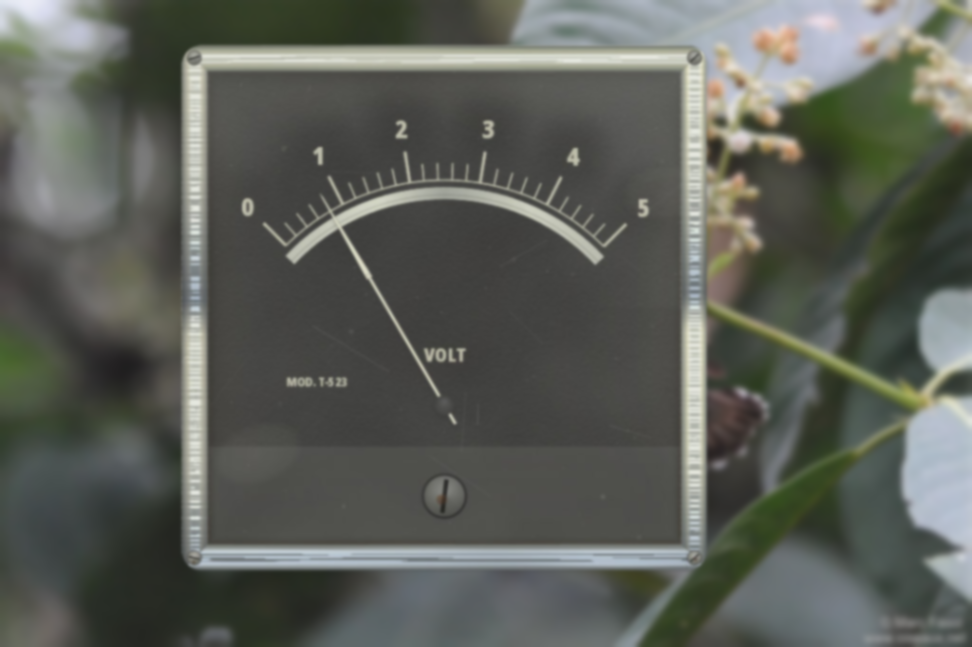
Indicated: 0.8,V
